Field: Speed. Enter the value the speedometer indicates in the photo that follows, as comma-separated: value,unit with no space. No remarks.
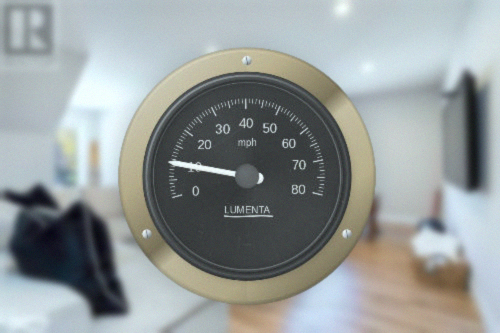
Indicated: 10,mph
